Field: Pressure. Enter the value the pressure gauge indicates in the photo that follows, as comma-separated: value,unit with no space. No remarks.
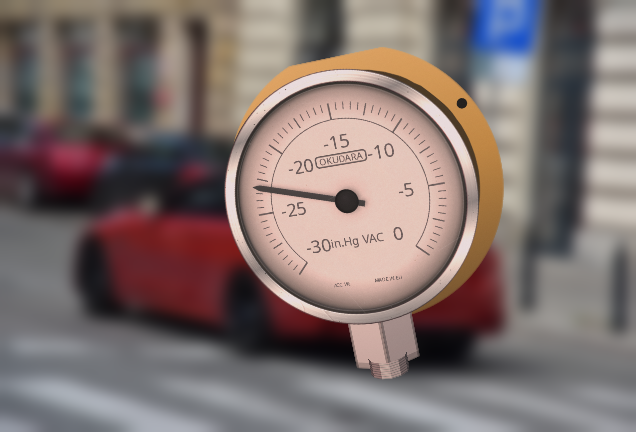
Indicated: -23,inHg
